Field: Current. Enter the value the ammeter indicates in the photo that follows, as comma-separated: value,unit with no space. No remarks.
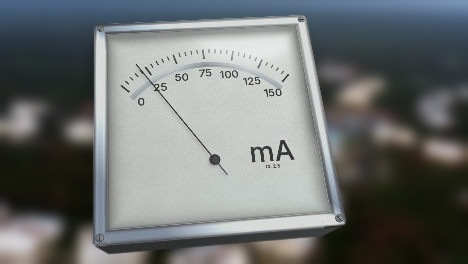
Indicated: 20,mA
